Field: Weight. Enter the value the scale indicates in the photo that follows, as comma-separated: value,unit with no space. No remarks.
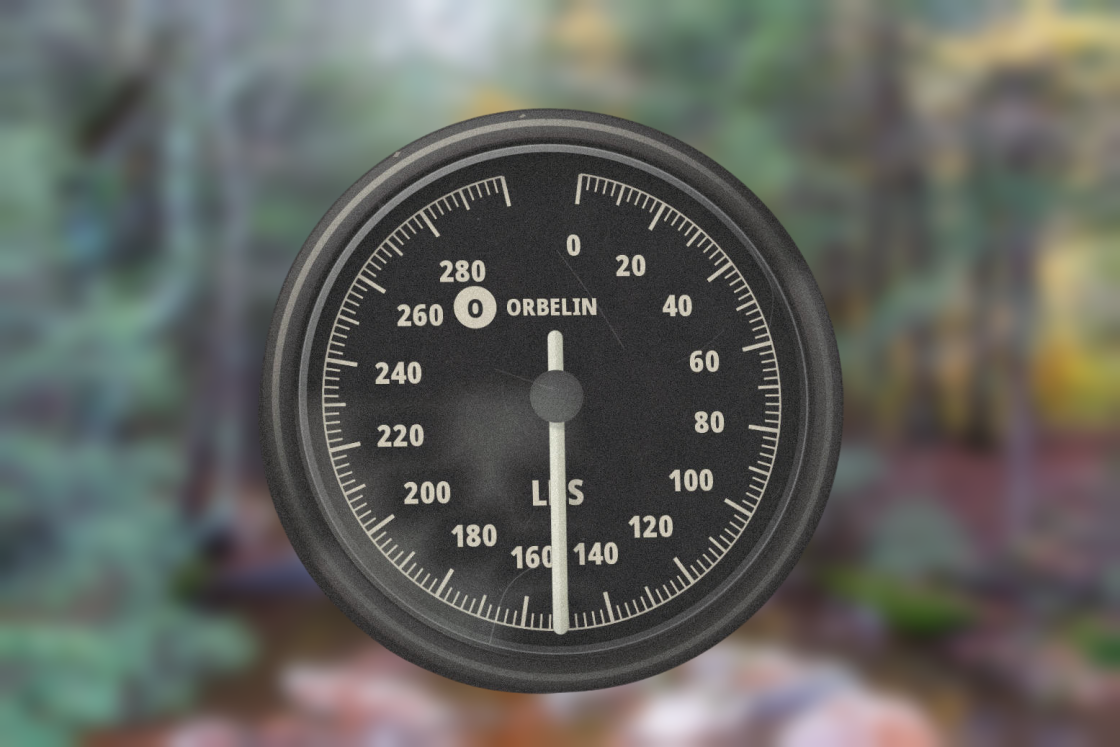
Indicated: 152,lb
